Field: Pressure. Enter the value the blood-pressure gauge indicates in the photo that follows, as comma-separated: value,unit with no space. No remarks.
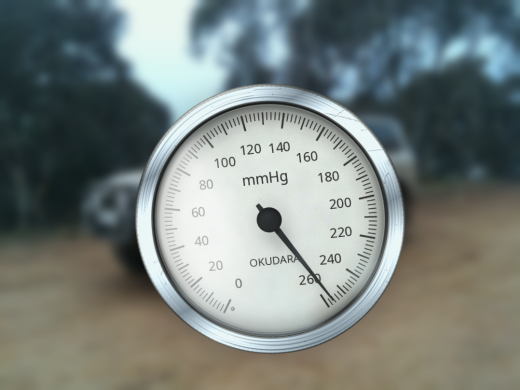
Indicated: 256,mmHg
